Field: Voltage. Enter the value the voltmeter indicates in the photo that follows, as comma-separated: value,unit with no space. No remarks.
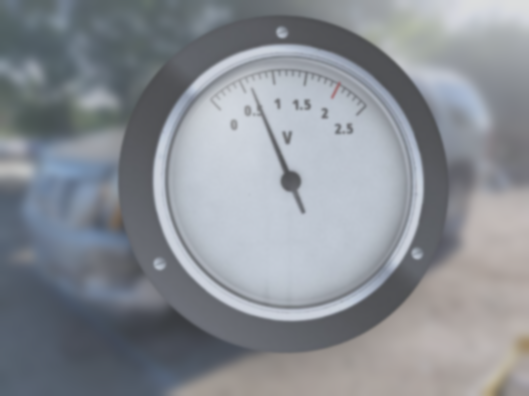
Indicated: 0.6,V
